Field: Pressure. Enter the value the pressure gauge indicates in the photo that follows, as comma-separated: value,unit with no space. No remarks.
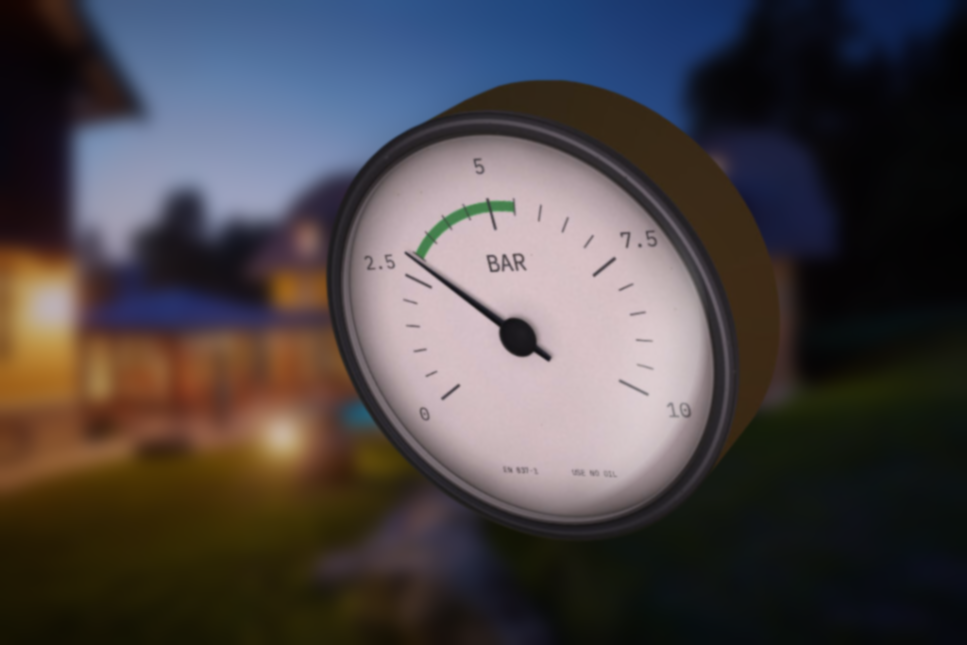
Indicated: 3,bar
